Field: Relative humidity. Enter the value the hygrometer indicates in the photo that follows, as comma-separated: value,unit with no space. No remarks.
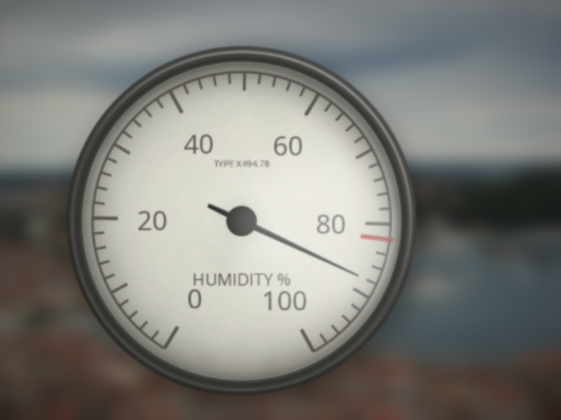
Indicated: 88,%
